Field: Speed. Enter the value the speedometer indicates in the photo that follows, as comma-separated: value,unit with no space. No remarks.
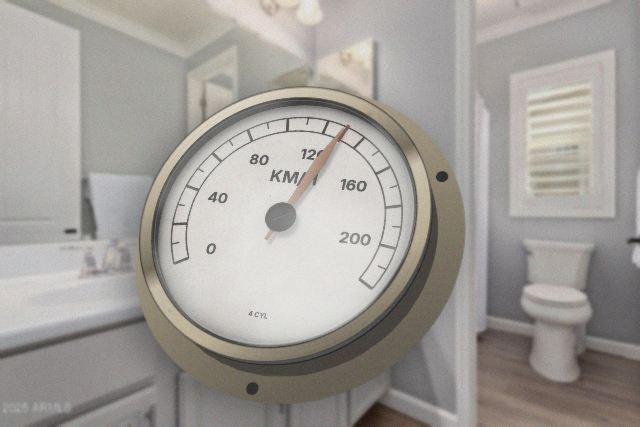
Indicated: 130,km/h
